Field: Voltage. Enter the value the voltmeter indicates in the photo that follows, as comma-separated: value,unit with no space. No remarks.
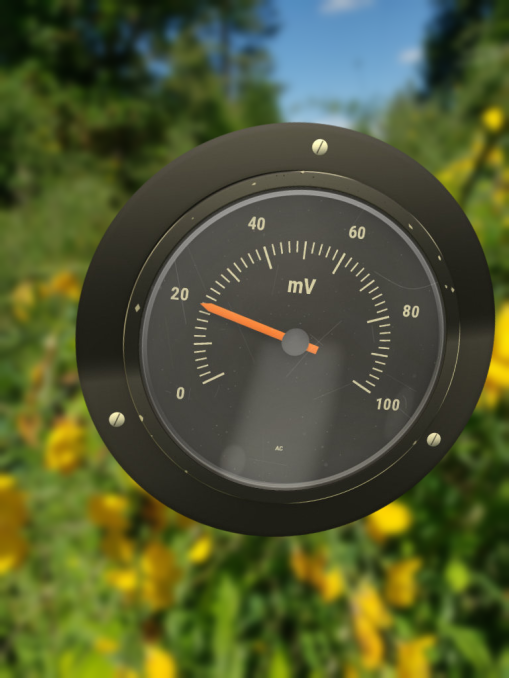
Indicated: 20,mV
